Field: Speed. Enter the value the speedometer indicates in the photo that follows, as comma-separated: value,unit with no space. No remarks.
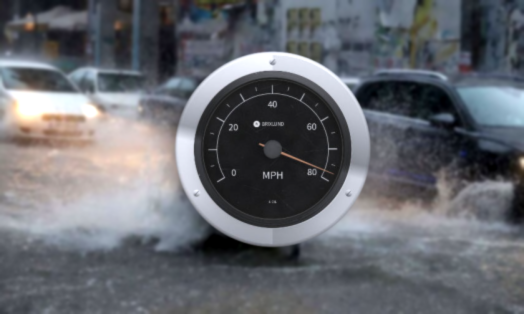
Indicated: 77.5,mph
